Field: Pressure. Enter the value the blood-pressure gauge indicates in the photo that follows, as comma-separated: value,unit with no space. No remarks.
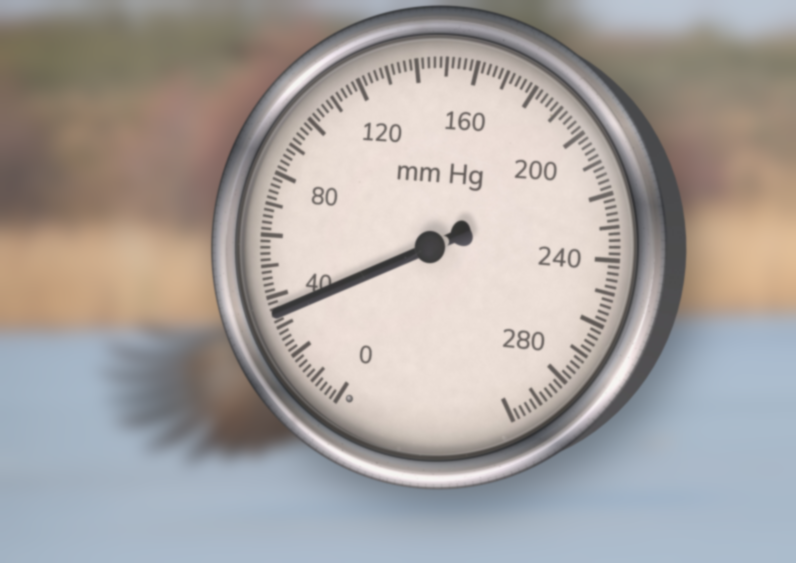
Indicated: 34,mmHg
